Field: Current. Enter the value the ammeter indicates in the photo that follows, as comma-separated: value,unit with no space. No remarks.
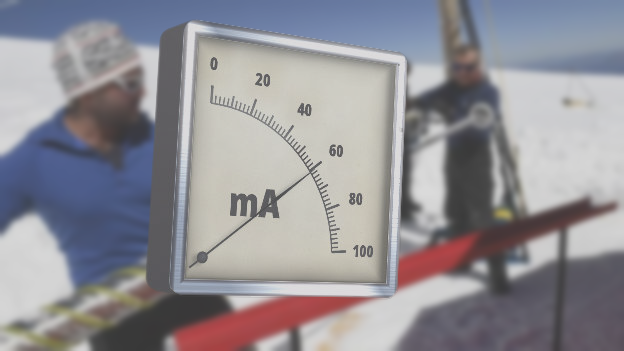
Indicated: 60,mA
